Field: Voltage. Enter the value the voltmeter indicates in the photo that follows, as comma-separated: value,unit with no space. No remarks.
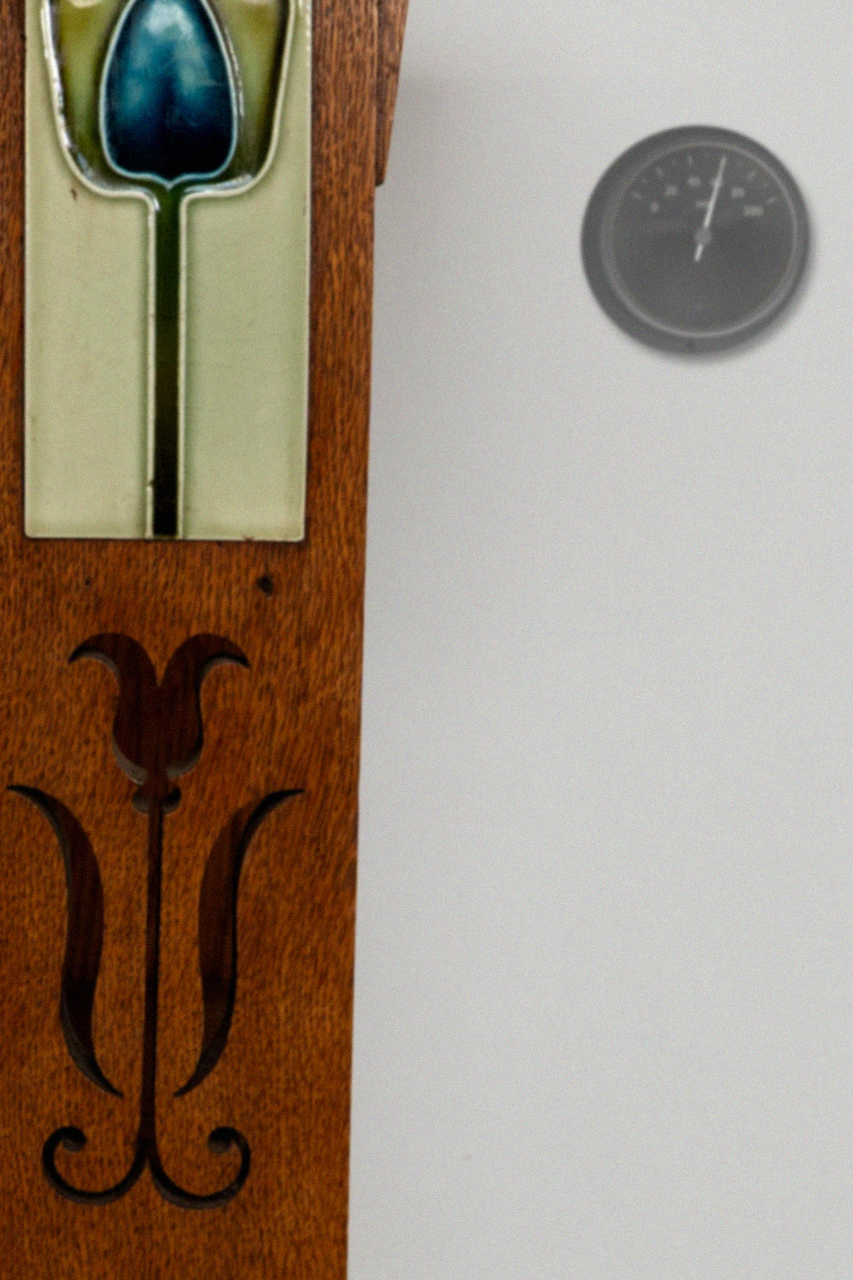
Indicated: 60,mV
